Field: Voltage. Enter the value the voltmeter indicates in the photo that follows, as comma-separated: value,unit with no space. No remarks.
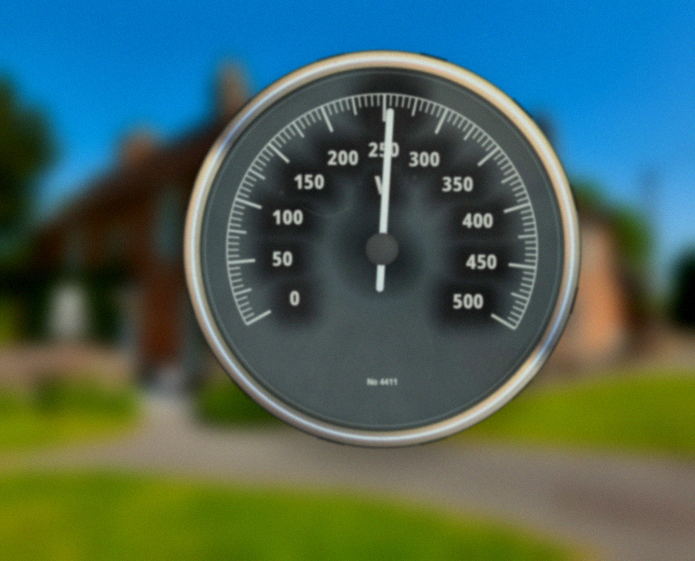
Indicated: 255,V
